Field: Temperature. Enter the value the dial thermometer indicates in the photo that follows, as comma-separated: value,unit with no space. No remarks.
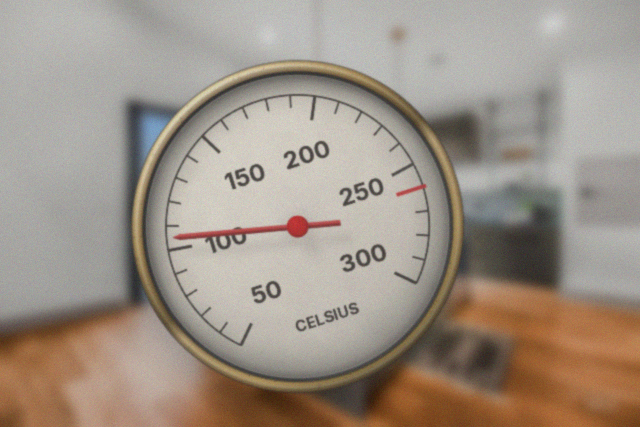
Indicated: 105,°C
